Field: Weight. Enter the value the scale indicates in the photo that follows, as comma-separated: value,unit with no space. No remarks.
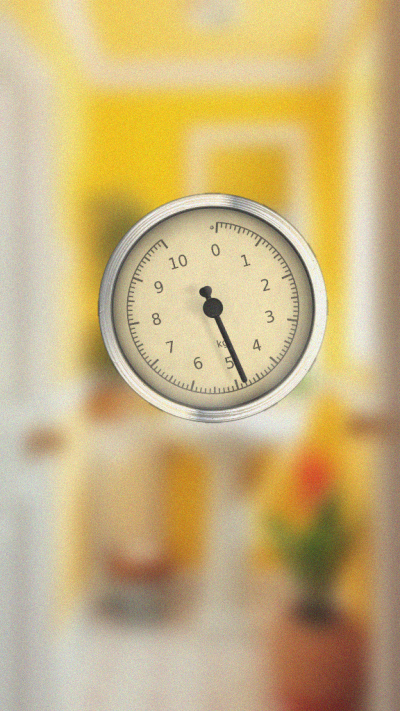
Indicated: 4.8,kg
